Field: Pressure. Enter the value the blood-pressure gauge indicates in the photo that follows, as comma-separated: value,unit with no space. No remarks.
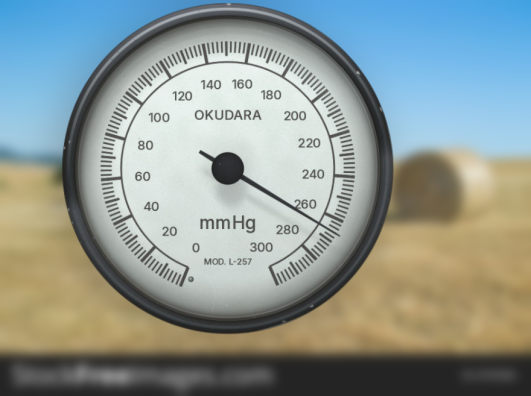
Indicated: 266,mmHg
